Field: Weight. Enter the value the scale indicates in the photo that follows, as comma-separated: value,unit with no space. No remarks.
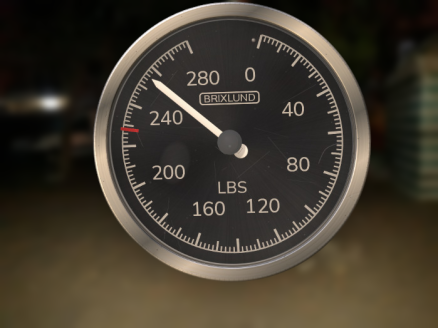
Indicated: 256,lb
